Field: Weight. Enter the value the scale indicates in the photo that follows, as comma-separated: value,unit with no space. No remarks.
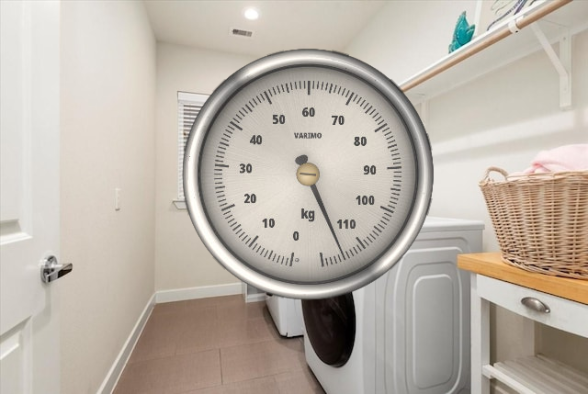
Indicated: 115,kg
